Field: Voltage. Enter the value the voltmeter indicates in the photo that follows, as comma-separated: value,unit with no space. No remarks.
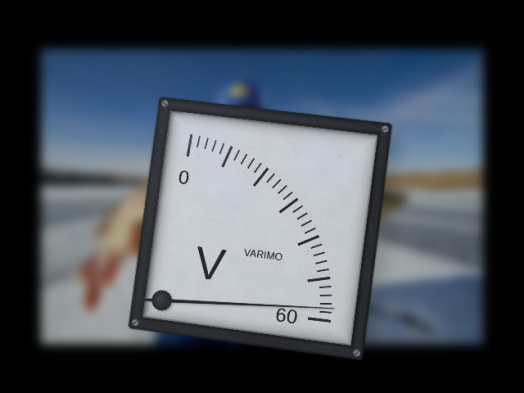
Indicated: 57,V
